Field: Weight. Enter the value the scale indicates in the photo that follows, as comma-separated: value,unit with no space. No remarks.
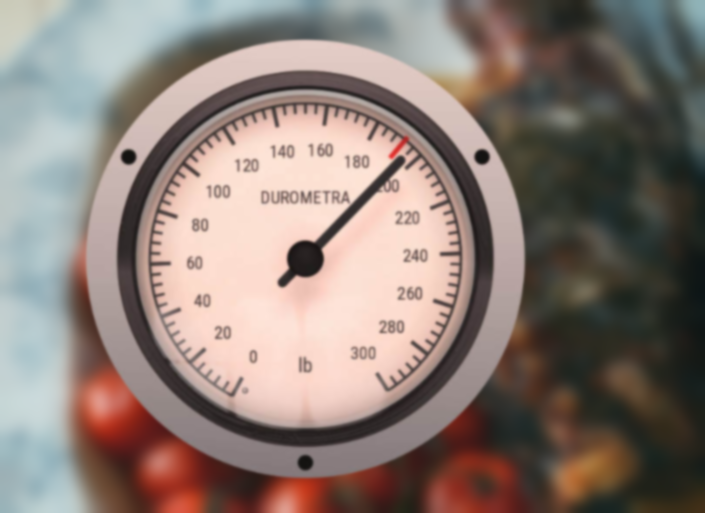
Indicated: 196,lb
